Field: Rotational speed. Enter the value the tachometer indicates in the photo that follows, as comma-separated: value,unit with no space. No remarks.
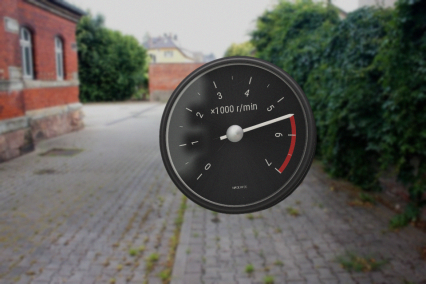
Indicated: 5500,rpm
